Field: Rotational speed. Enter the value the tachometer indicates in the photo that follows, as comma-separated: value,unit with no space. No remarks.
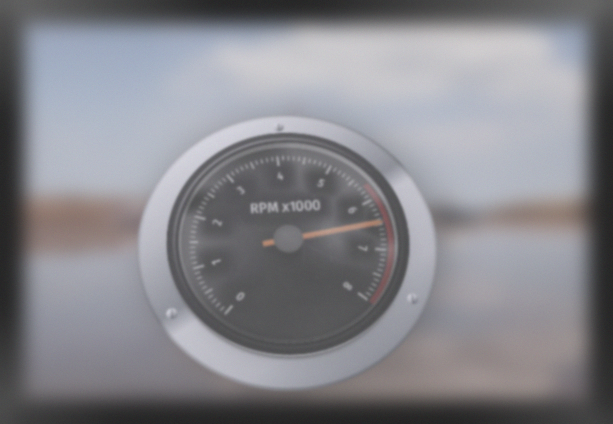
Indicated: 6500,rpm
